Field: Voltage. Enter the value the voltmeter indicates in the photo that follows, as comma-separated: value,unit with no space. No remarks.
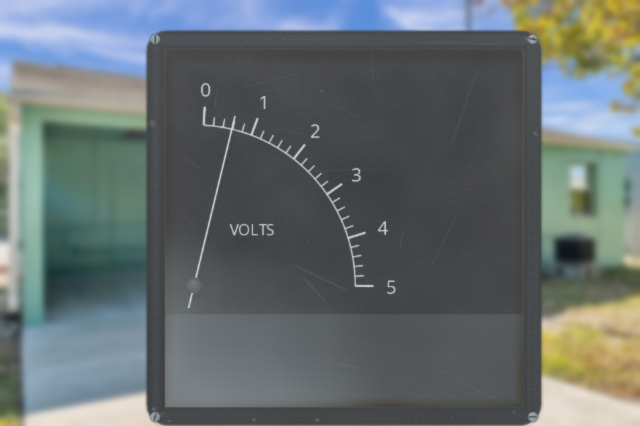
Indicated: 0.6,V
